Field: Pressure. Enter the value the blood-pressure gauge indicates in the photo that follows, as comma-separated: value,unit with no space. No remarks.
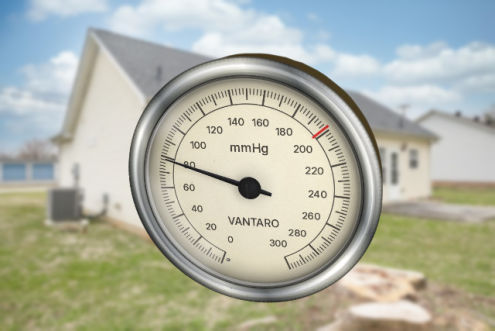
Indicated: 80,mmHg
